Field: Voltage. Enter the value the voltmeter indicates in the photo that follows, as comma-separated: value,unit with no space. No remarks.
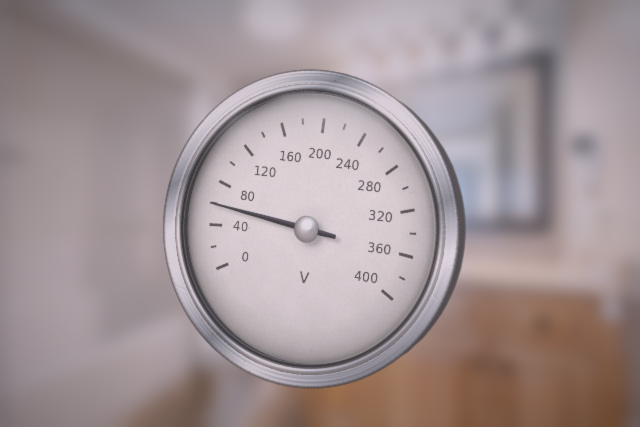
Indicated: 60,V
